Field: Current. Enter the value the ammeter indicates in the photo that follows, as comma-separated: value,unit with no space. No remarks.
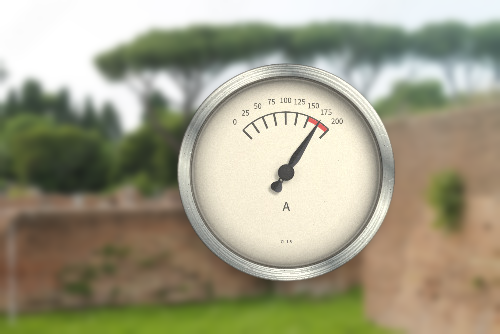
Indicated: 175,A
